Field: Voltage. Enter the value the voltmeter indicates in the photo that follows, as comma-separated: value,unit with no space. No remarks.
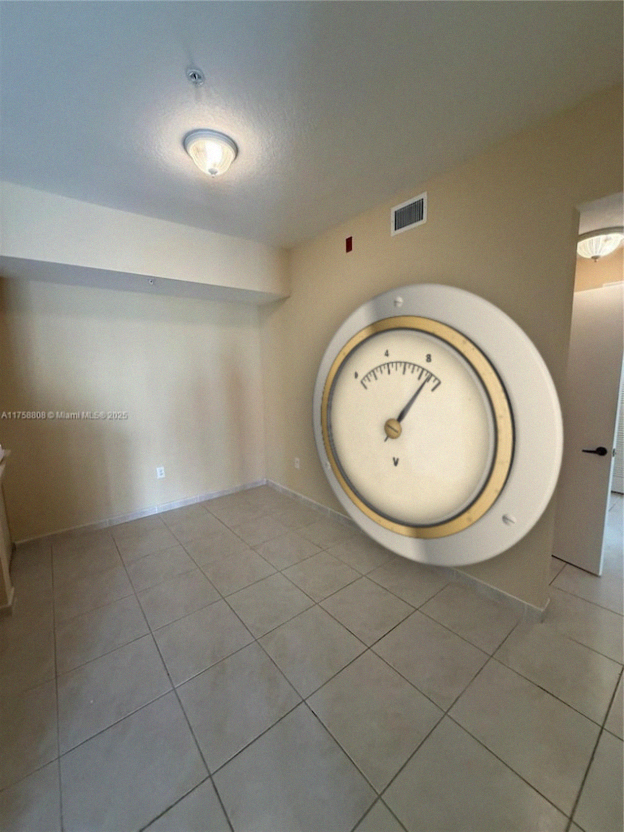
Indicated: 9,V
